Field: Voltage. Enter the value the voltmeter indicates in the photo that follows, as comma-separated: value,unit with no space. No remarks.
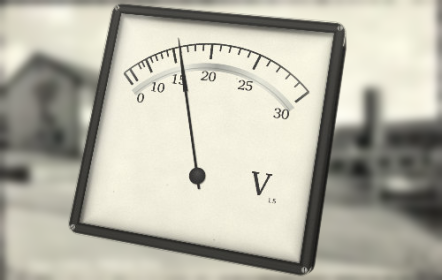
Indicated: 16,V
